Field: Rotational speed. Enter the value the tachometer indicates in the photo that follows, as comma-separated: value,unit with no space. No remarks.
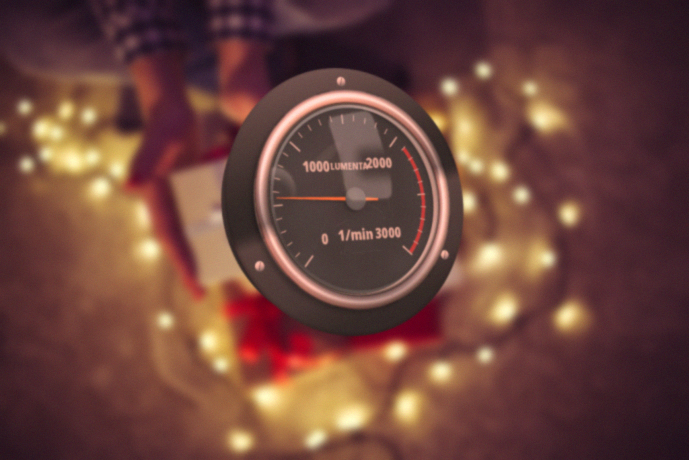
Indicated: 550,rpm
